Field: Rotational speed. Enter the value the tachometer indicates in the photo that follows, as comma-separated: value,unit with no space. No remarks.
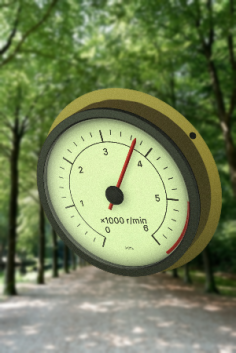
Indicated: 3700,rpm
